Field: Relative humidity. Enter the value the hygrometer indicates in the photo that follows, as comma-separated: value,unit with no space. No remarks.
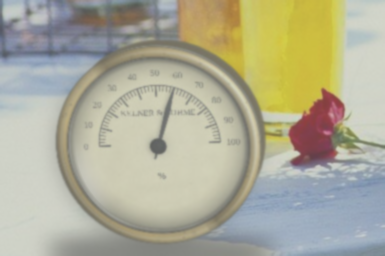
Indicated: 60,%
